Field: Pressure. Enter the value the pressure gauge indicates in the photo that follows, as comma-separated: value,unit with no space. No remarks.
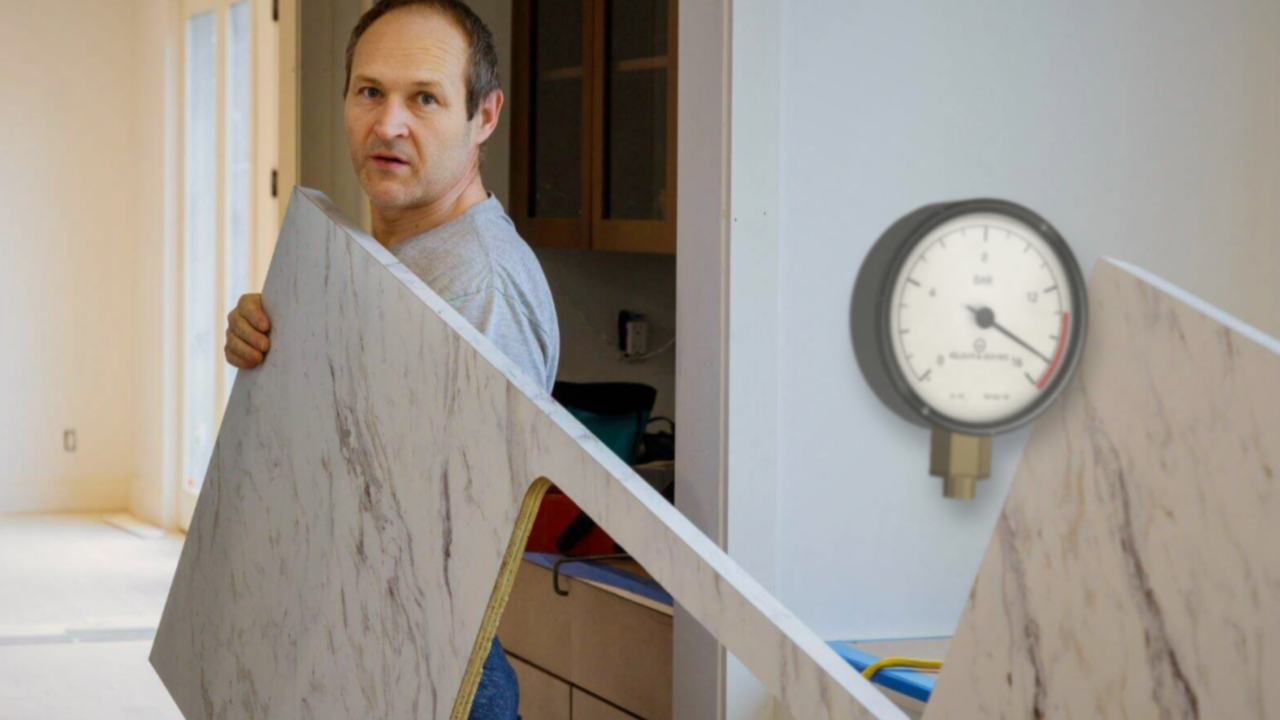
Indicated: 15,bar
